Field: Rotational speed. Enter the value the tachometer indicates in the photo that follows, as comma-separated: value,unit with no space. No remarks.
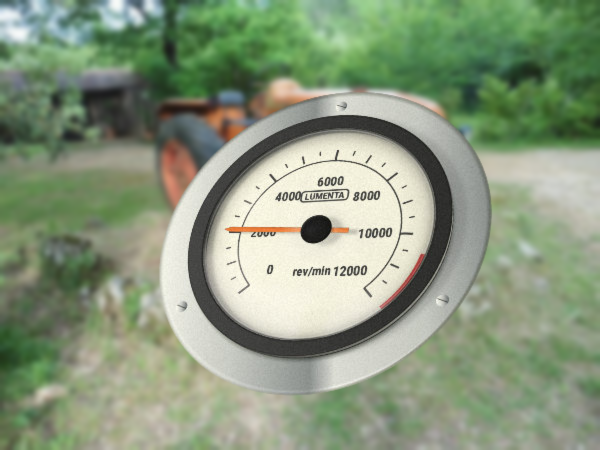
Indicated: 2000,rpm
